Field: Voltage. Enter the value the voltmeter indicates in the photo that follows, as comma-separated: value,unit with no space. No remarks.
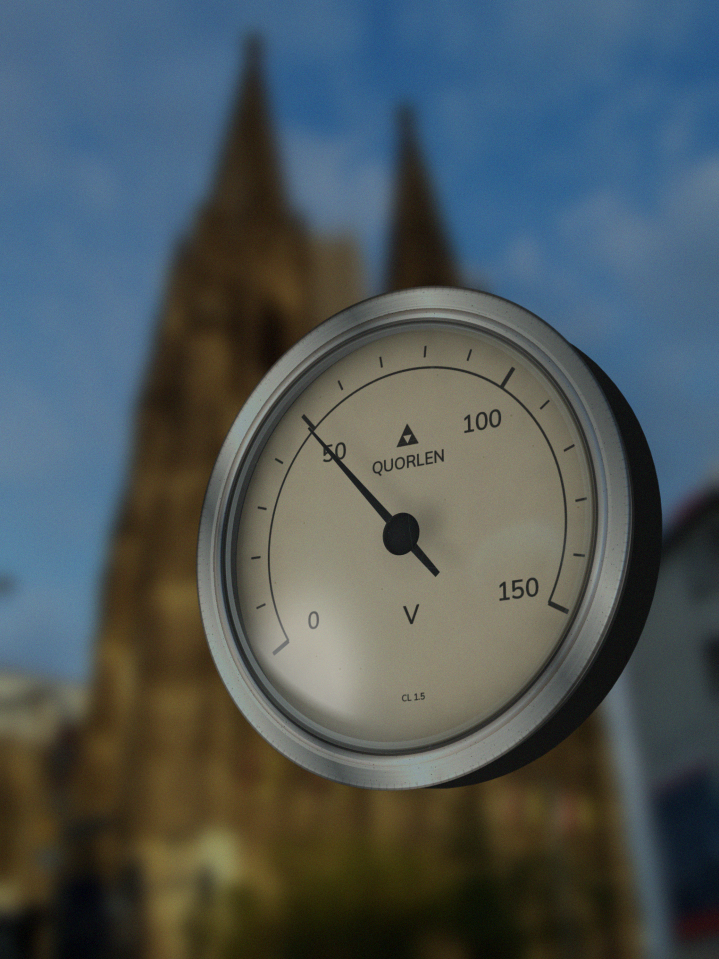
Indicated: 50,V
